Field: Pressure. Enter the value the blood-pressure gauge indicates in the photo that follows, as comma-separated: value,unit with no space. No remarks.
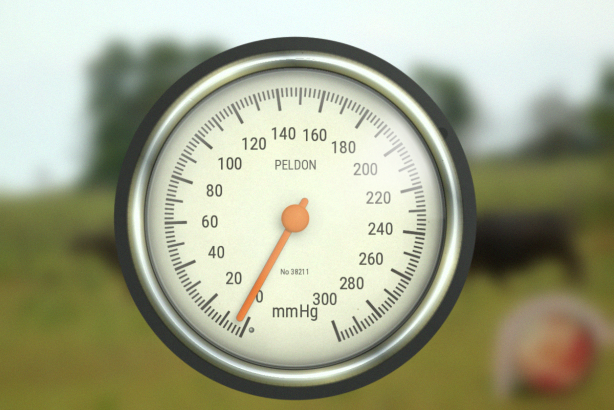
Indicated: 4,mmHg
